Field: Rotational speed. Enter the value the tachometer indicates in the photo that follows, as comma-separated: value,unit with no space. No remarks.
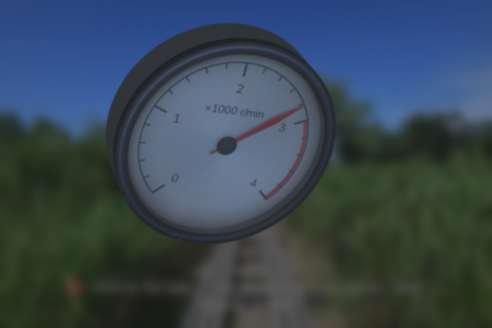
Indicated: 2800,rpm
